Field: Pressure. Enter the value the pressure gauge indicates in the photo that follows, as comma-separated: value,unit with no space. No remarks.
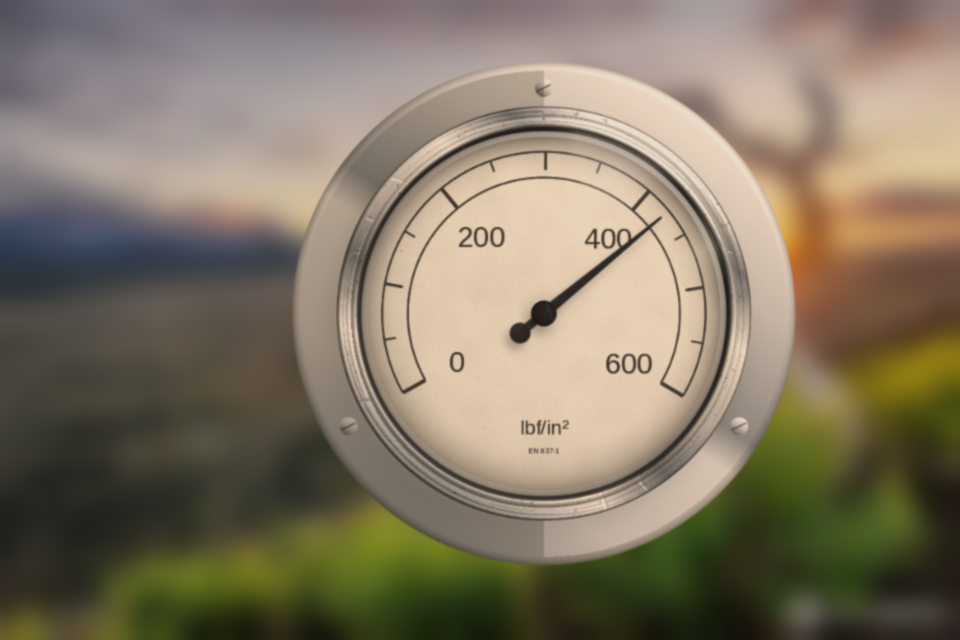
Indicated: 425,psi
